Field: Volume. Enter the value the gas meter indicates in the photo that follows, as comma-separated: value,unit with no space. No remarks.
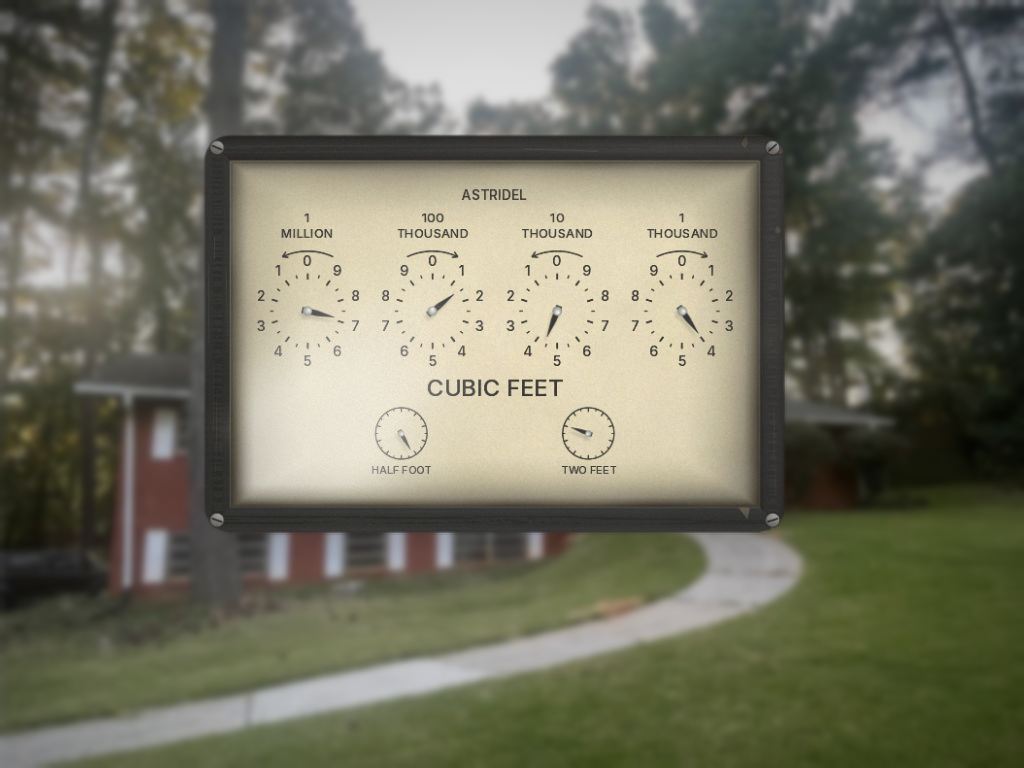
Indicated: 714400,ft³
